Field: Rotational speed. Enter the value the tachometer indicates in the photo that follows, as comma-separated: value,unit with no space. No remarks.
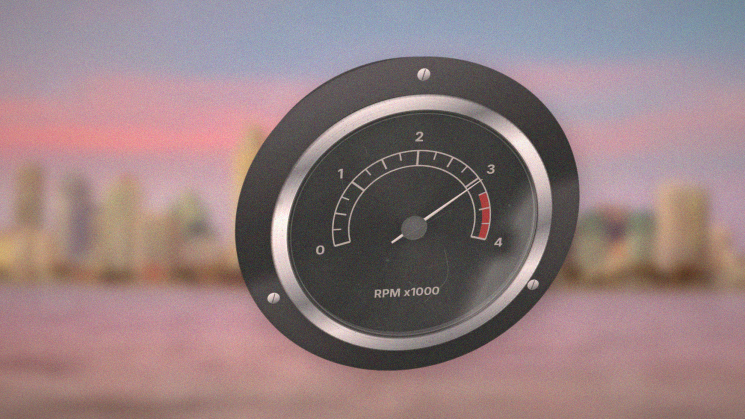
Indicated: 3000,rpm
